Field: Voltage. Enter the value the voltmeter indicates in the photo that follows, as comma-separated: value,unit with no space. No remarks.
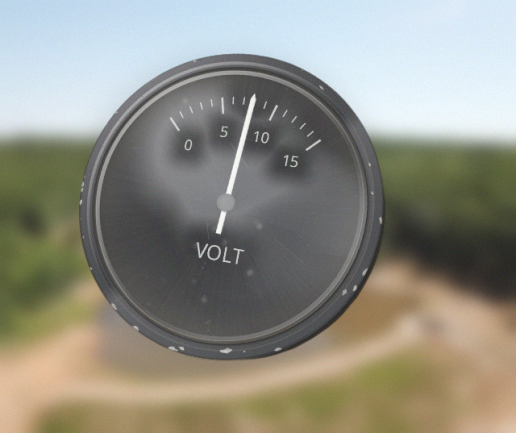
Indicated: 8,V
